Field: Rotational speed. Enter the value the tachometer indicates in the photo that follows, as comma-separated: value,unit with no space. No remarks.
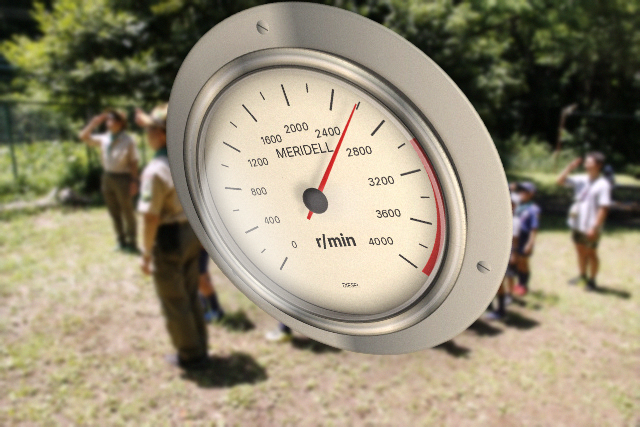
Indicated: 2600,rpm
